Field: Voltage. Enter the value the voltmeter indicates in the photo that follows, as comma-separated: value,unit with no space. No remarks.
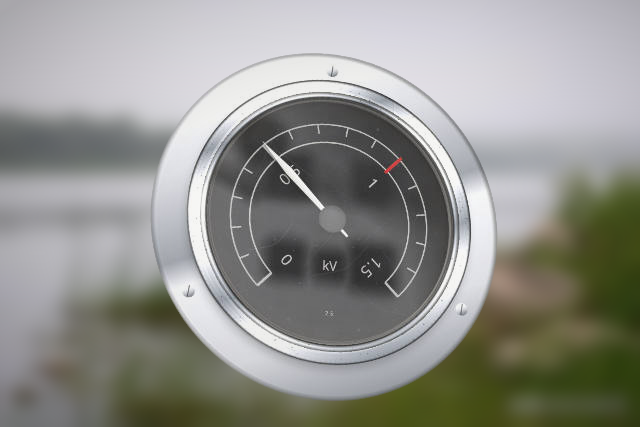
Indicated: 0.5,kV
